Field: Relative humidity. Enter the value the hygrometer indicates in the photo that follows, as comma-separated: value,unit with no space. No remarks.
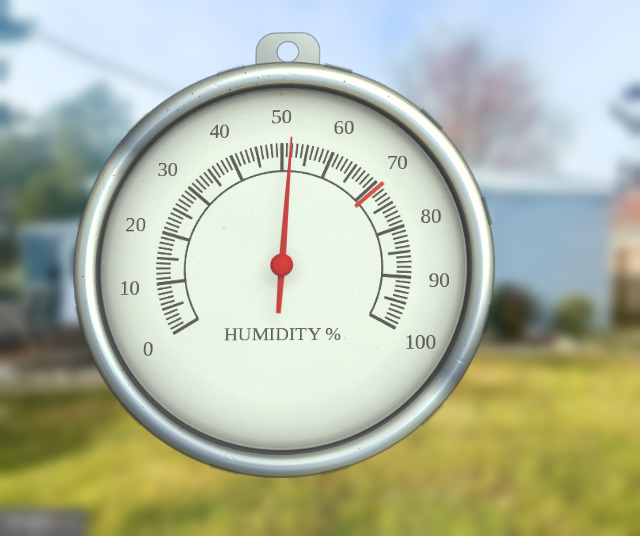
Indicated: 52,%
